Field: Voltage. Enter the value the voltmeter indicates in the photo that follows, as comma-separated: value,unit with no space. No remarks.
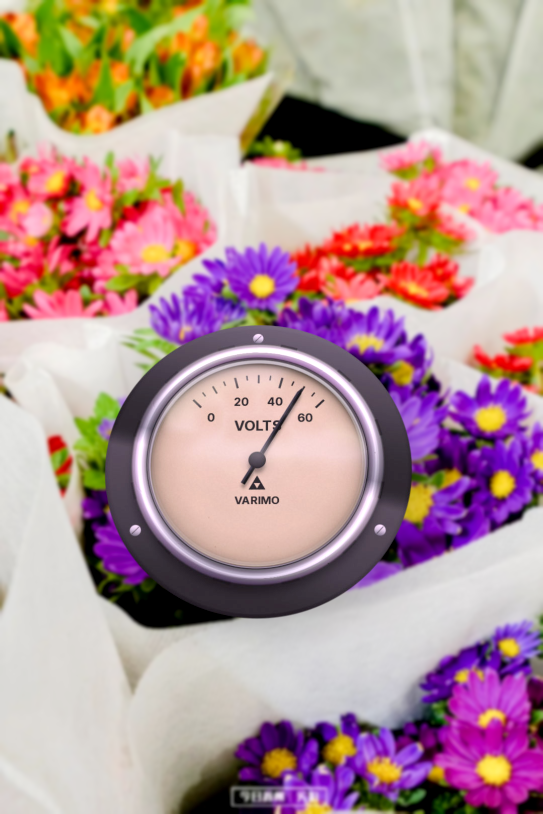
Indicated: 50,V
